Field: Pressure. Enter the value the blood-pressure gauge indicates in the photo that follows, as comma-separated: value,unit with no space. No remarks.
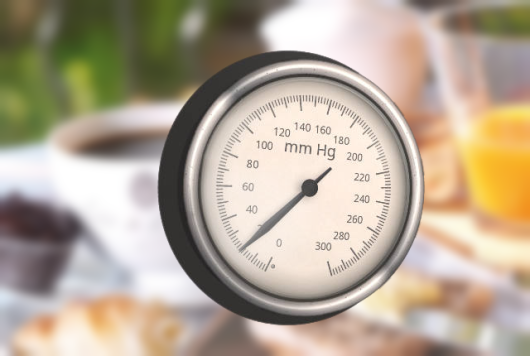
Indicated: 20,mmHg
